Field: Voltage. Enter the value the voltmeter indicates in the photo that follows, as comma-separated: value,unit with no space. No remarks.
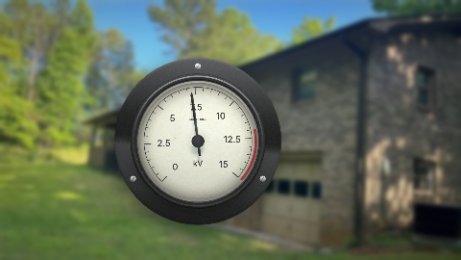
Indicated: 7.25,kV
